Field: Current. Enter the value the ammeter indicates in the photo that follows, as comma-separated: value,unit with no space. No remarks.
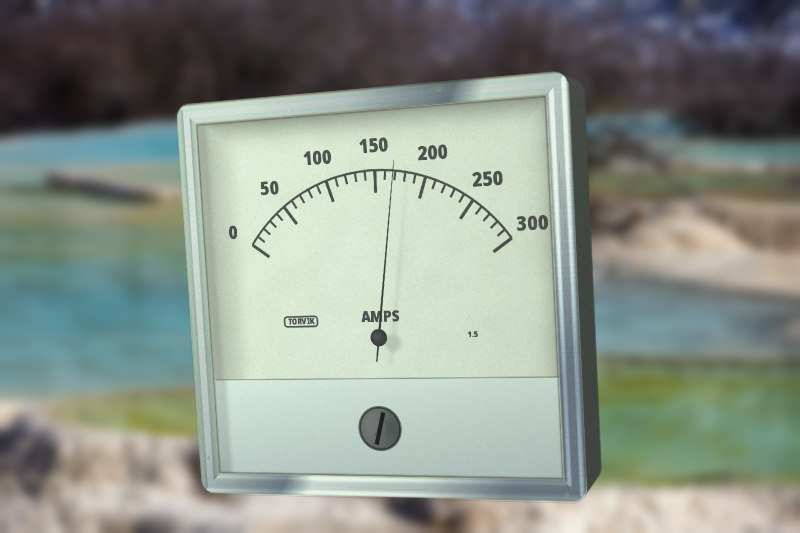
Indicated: 170,A
